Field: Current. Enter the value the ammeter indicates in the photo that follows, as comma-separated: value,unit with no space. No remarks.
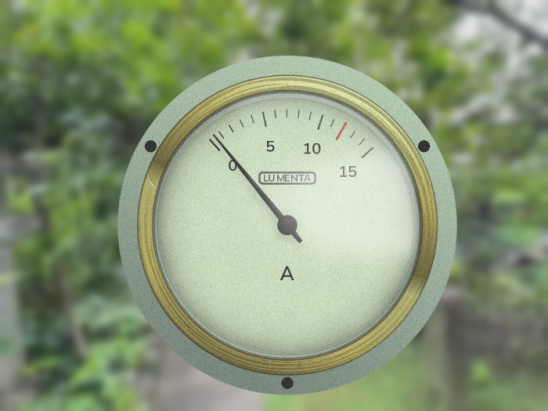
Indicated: 0.5,A
